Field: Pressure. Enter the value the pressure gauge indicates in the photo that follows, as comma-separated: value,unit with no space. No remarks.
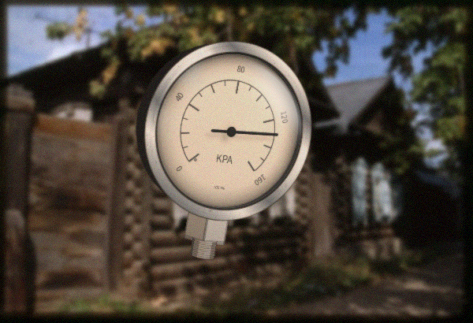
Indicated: 130,kPa
